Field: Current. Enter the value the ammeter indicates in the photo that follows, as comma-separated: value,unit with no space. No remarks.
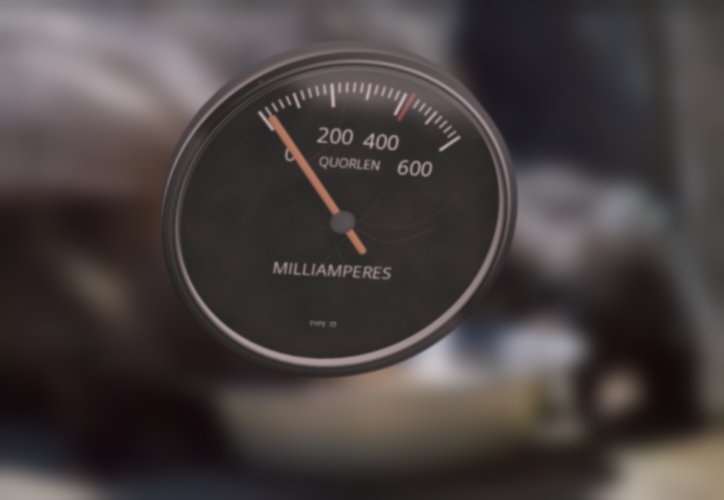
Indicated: 20,mA
